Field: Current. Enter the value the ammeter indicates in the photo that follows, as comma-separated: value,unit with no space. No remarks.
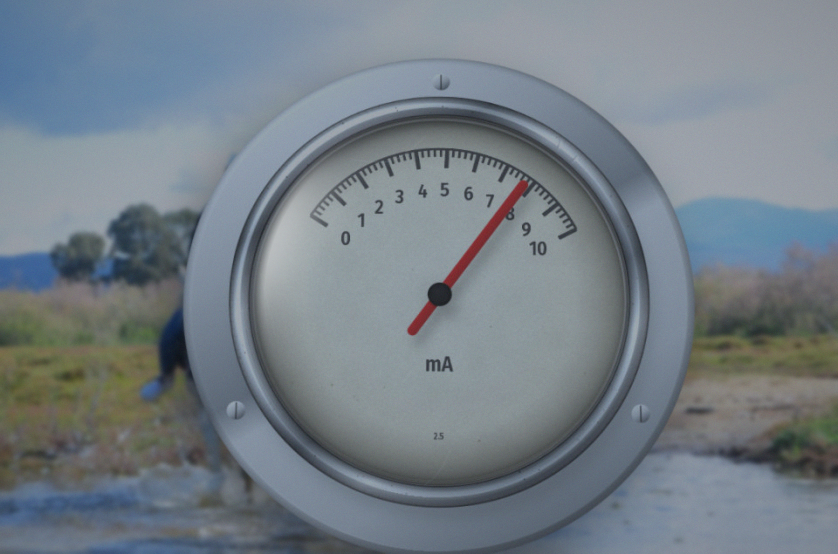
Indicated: 7.8,mA
